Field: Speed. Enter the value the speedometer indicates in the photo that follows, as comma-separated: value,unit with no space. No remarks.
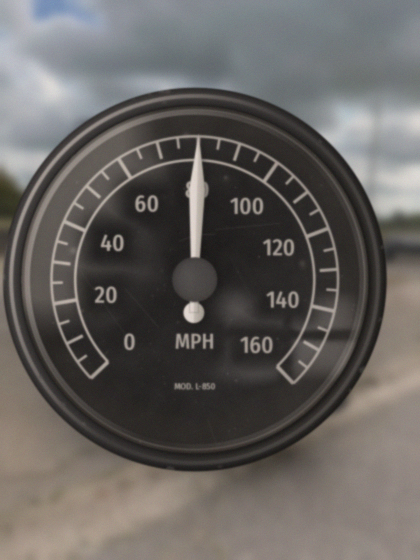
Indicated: 80,mph
